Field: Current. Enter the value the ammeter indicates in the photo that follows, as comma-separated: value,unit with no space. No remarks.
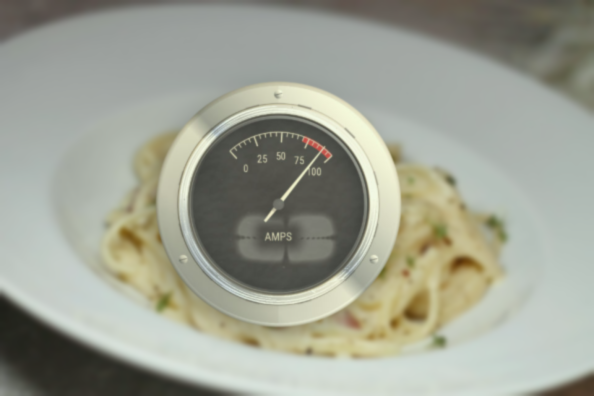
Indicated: 90,A
